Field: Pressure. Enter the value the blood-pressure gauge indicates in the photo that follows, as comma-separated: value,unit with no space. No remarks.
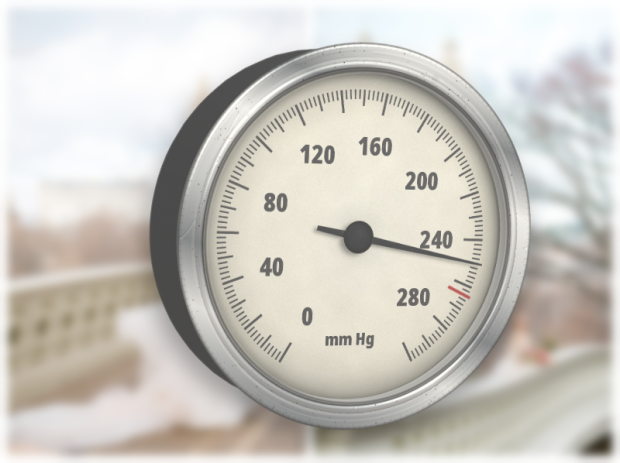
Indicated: 250,mmHg
